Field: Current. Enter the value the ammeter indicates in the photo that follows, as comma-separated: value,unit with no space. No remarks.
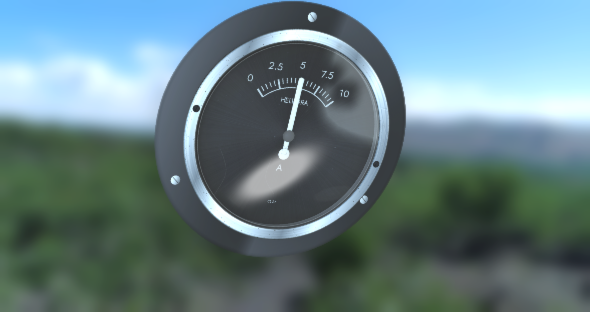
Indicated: 5,A
